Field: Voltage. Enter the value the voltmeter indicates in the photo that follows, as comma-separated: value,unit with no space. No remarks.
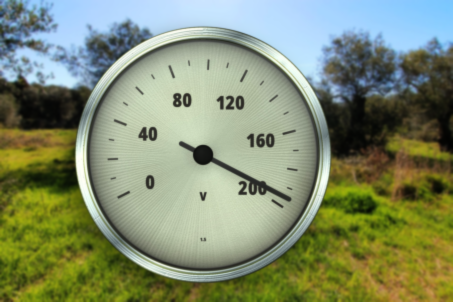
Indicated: 195,V
